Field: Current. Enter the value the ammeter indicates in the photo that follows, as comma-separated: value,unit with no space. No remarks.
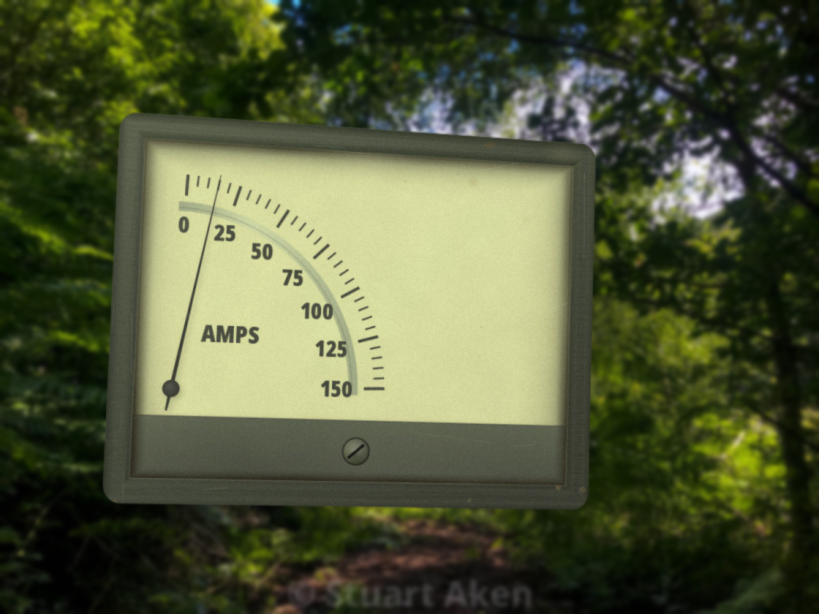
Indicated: 15,A
